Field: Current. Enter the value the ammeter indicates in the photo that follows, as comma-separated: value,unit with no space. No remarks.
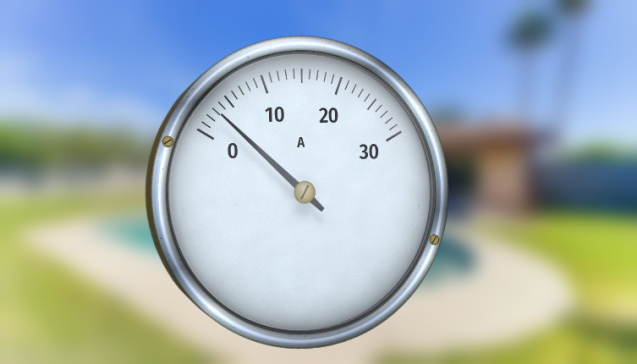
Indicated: 3,A
